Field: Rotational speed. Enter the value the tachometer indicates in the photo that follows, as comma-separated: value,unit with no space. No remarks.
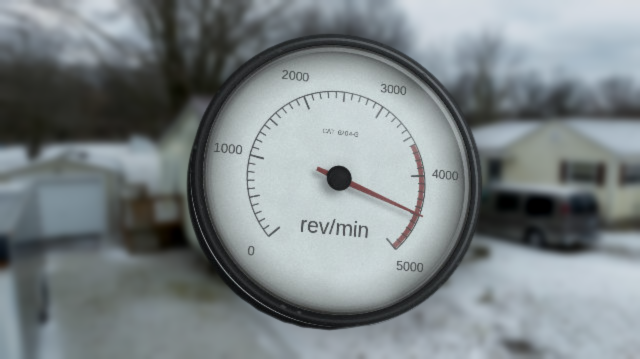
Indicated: 4500,rpm
